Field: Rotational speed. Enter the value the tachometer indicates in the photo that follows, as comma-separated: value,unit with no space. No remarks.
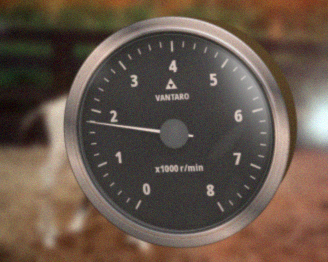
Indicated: 1800,rpm
